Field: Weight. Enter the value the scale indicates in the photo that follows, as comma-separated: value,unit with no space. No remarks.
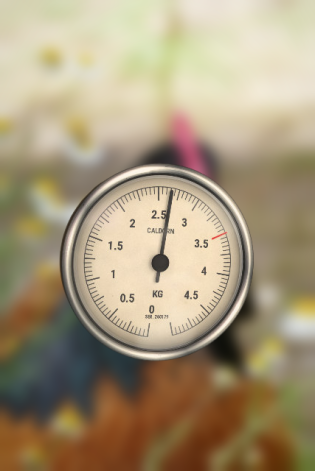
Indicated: 2.65,kg
